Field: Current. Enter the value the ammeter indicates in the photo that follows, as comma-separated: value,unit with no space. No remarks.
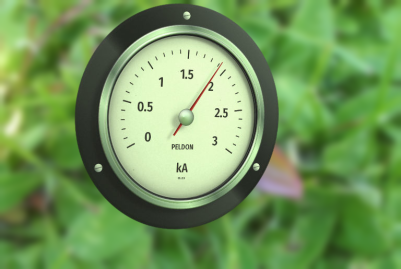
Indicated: 1.9,kA
